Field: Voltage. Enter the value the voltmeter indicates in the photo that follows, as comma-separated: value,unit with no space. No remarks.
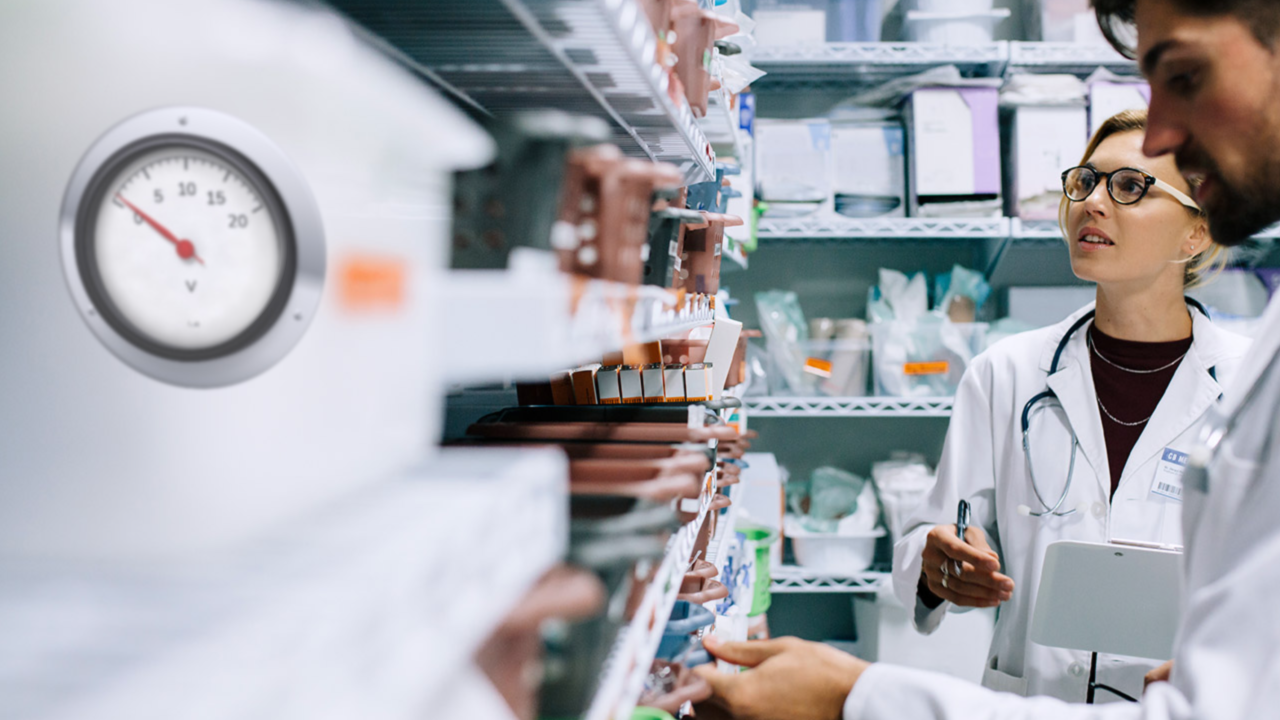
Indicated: 1,V
